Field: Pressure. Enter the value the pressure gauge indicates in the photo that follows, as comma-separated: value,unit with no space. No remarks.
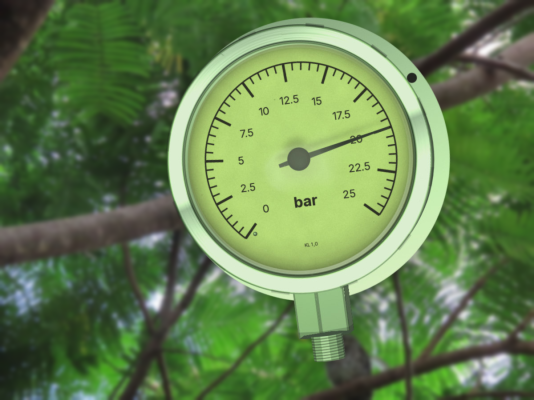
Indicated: 20,bar
